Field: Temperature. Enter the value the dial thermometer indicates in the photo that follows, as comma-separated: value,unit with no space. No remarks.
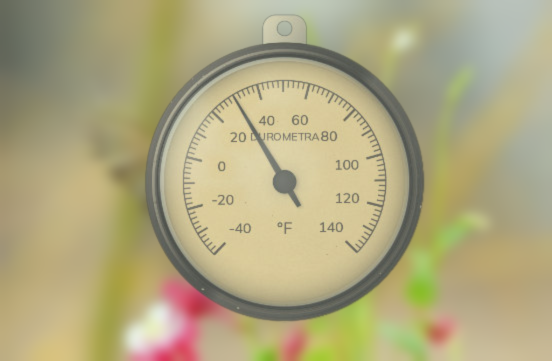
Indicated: 30,°F
